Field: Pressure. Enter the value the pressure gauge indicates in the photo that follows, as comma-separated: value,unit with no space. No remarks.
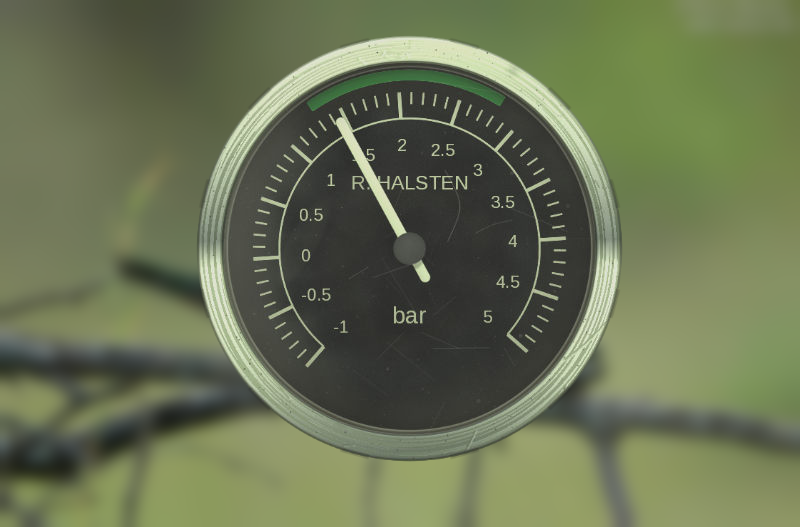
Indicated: 1.45,bar
